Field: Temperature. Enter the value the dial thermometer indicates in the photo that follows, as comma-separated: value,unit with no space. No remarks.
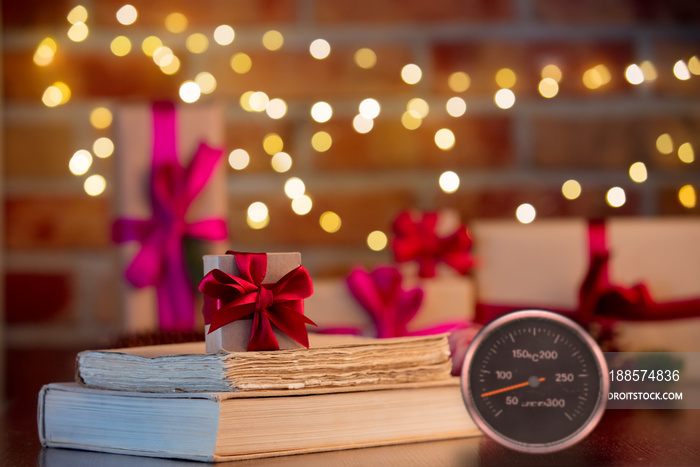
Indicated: 75,°C
